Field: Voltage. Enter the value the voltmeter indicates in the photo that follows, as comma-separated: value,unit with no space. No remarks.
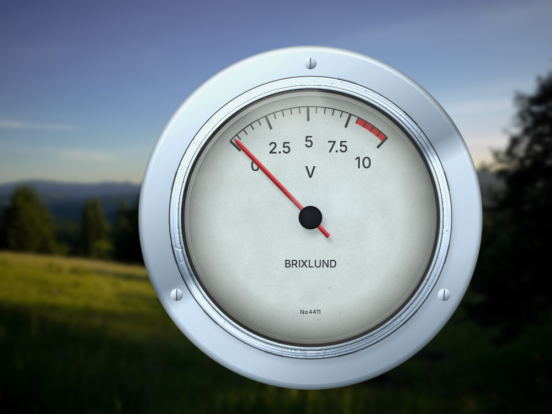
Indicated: 0.25,V
